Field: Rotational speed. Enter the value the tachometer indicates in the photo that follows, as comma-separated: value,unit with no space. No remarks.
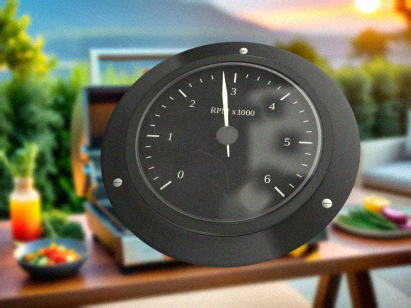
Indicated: 2800,rpm
